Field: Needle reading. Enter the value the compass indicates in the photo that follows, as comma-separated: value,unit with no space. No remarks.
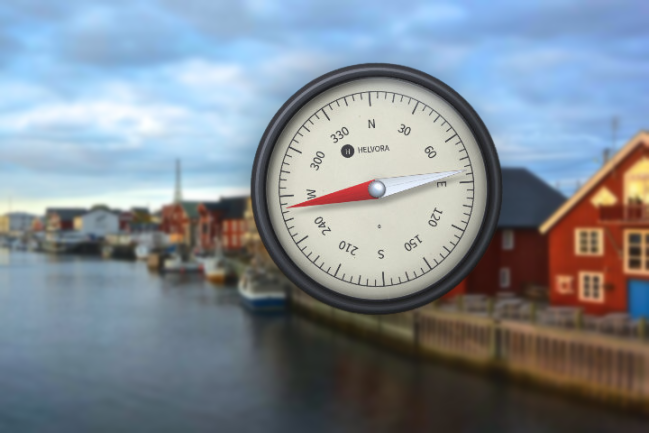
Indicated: 262.5,°
